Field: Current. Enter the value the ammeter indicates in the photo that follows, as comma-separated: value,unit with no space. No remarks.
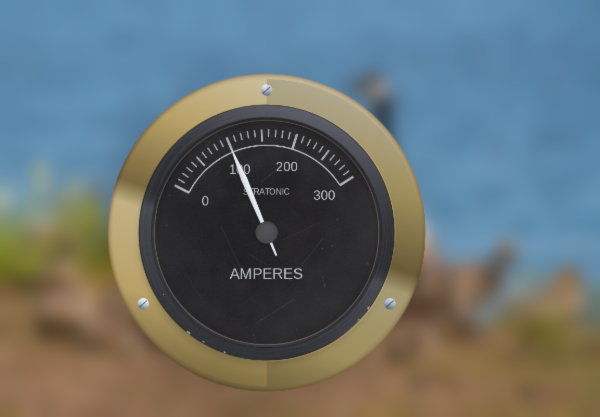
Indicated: 100,A
